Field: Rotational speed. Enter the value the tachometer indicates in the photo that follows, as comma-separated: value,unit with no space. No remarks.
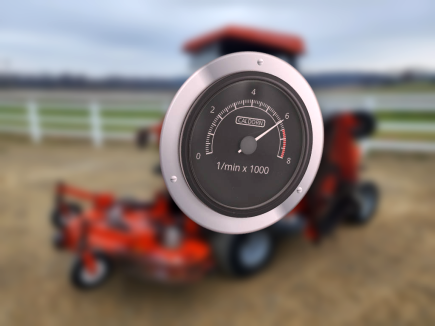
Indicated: 6000,rpm
